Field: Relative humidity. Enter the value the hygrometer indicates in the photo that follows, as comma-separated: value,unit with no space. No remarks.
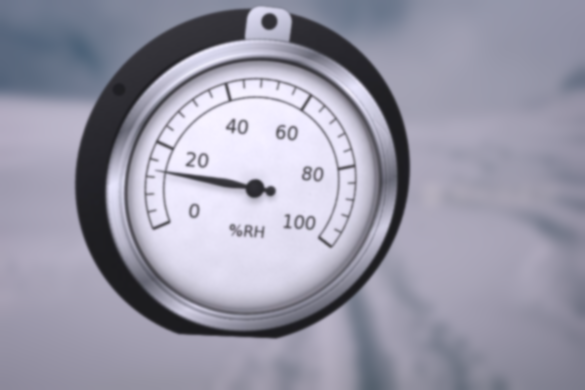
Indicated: 14,%
